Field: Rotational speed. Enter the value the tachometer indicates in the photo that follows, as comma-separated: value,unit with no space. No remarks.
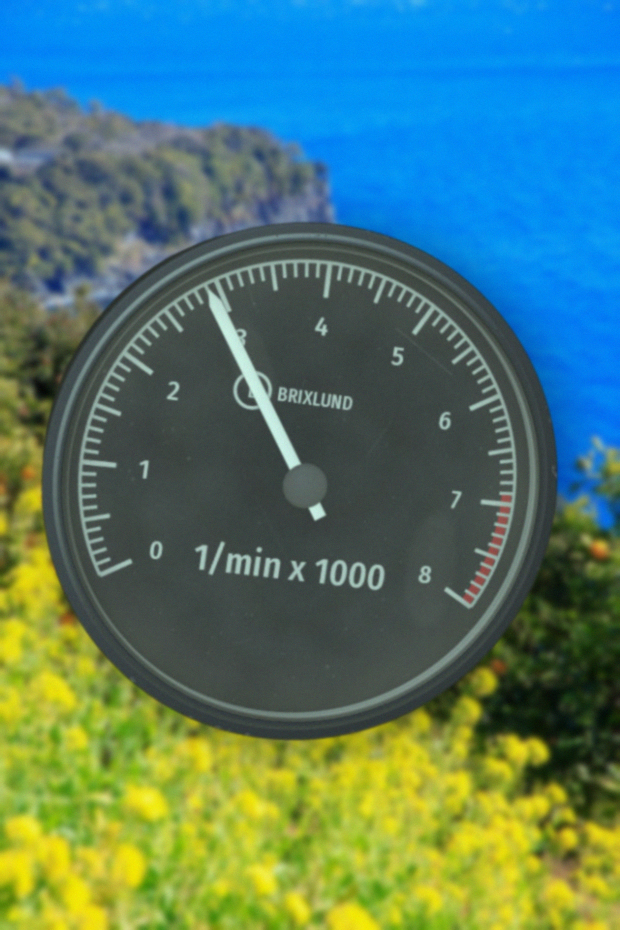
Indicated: 2900,rpm
